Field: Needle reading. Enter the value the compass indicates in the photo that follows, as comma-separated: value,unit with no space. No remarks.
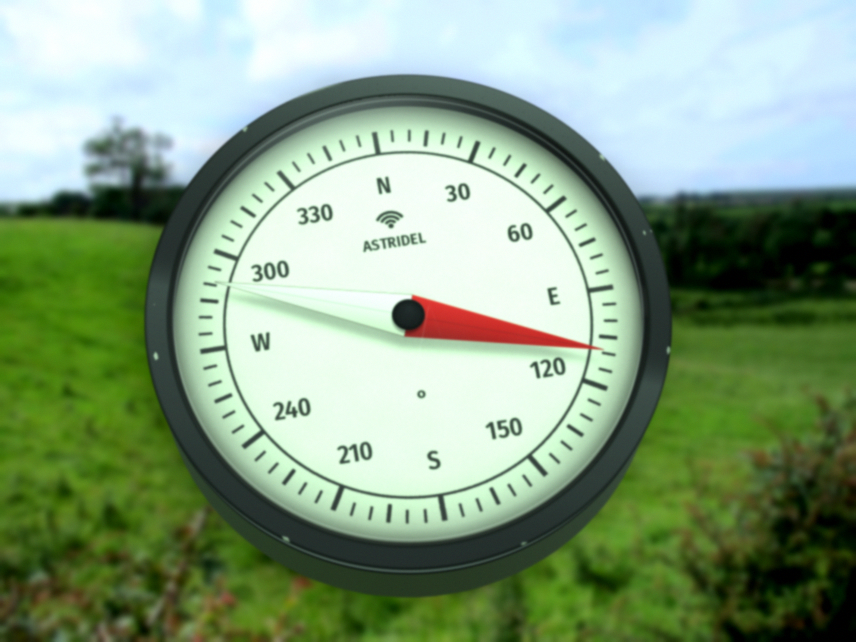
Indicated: 110,°
